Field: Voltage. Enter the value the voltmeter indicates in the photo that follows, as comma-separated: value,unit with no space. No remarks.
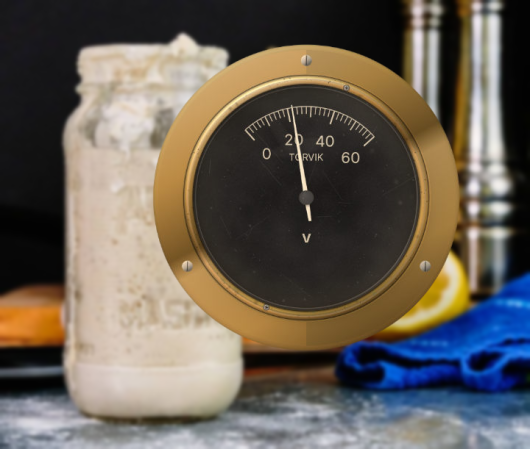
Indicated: 22,V
